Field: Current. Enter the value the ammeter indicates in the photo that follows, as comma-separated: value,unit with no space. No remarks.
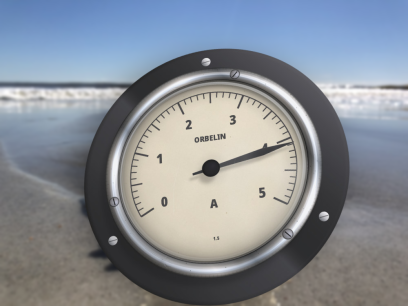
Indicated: 4.1,A
